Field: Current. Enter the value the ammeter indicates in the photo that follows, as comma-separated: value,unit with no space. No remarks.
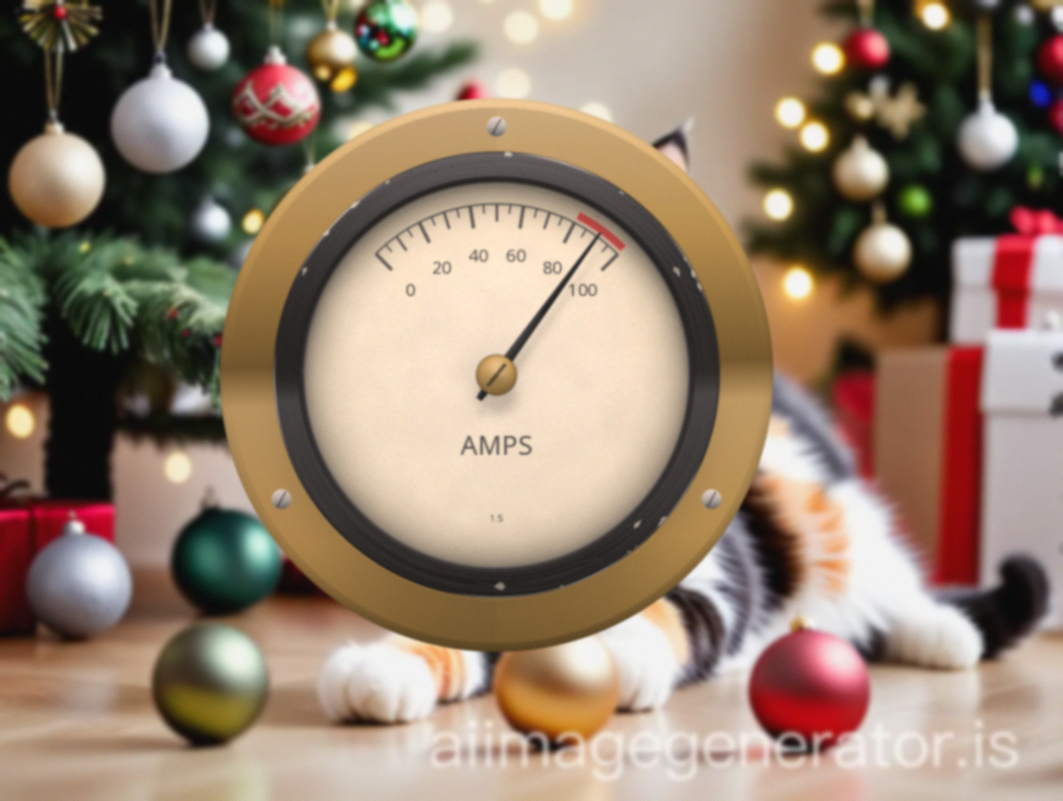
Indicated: 90,A
